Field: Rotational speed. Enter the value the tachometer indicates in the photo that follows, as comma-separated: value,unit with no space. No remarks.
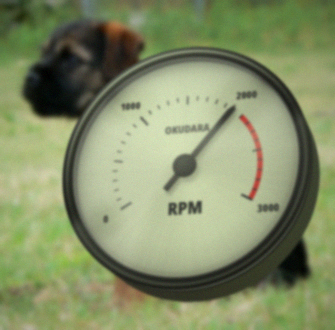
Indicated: 2000,rpm
